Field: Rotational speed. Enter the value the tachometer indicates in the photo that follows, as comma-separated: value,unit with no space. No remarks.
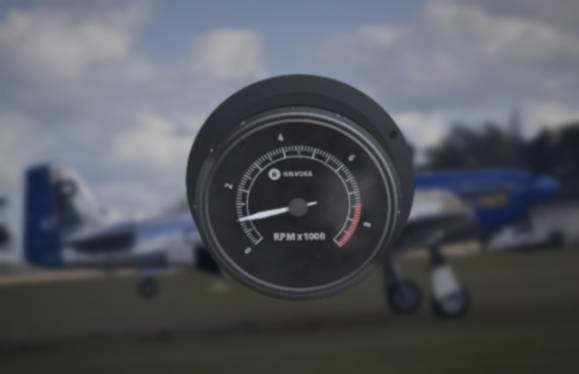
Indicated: 1000,rpm
